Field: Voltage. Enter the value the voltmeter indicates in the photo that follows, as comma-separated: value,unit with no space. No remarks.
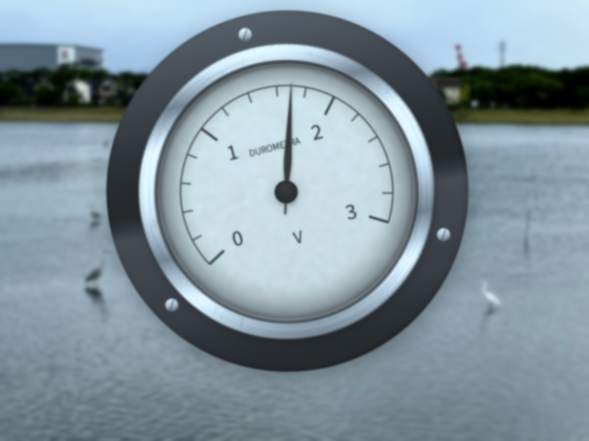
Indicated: 1.7,V
